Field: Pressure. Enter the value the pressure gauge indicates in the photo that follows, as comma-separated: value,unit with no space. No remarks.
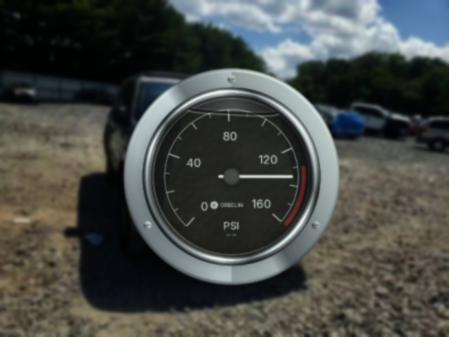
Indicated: 135,psi
